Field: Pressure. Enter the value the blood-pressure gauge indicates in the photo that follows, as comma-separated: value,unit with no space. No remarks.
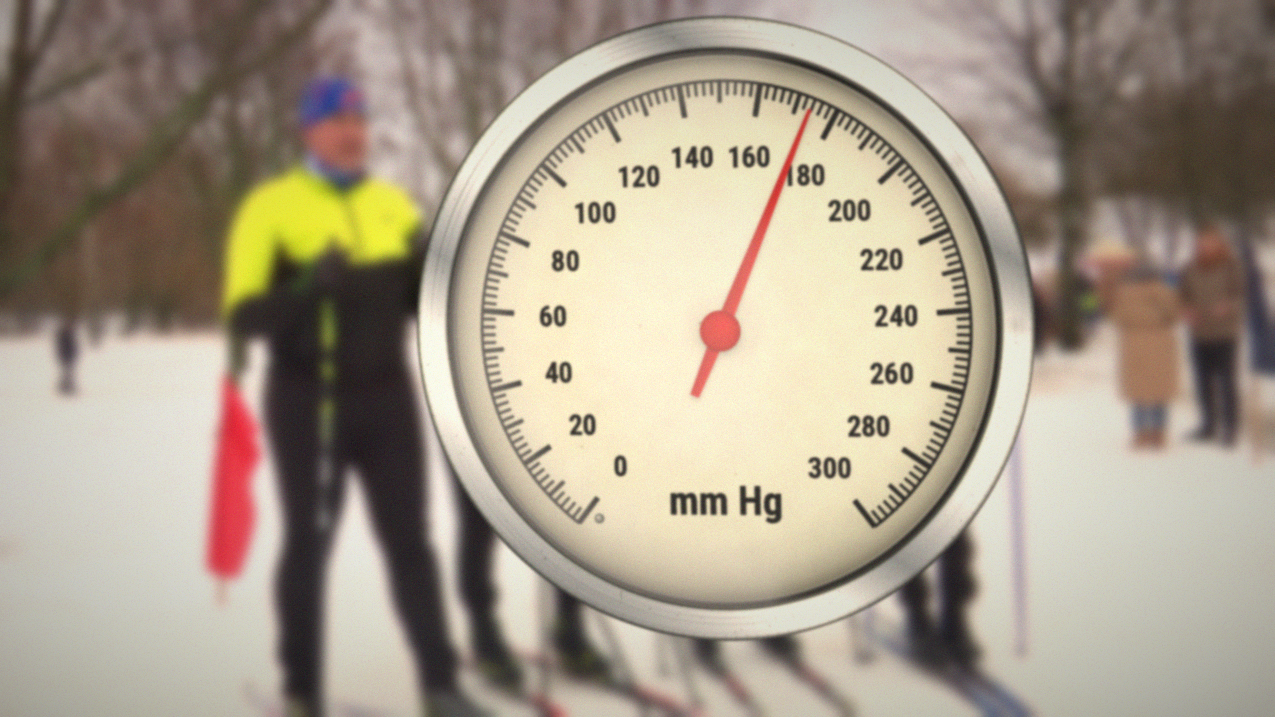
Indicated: 174,mmHg
